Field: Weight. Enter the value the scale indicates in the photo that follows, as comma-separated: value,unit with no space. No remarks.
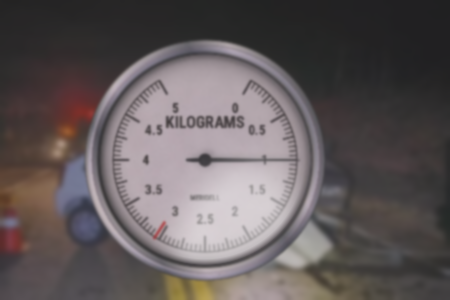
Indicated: 1,kg
